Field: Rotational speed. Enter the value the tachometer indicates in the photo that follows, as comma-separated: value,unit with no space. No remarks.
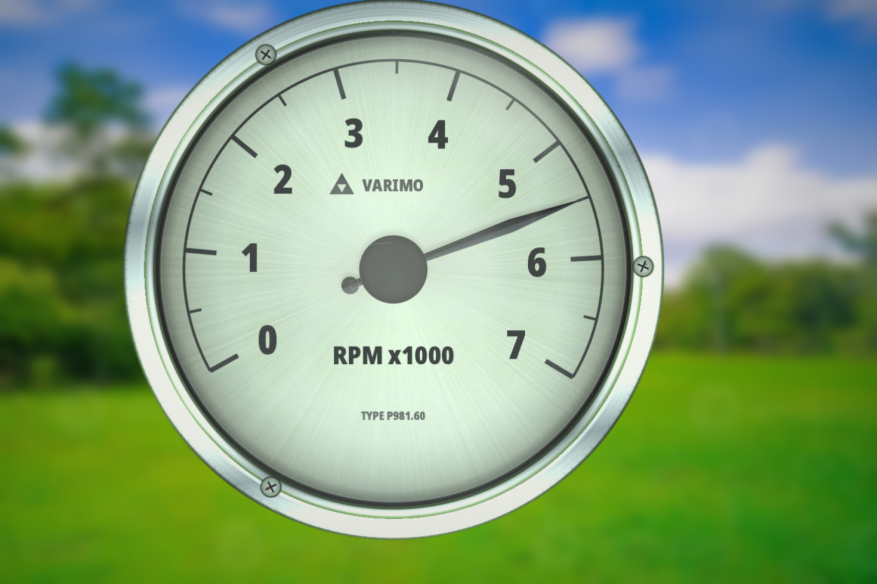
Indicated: 5500,rpm
